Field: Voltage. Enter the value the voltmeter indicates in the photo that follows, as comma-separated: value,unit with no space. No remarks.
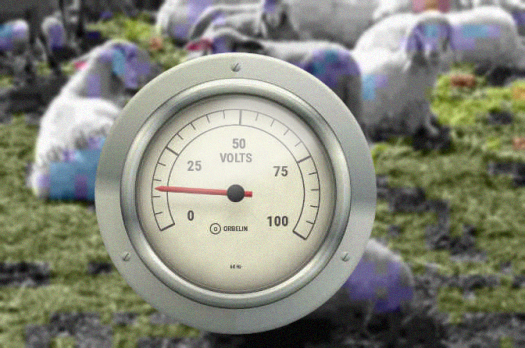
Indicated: 12.5,V
